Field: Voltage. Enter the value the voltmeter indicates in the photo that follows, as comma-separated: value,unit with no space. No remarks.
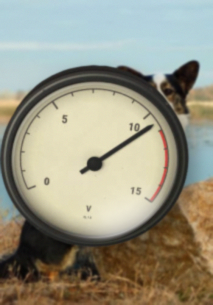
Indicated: 10.5,V
